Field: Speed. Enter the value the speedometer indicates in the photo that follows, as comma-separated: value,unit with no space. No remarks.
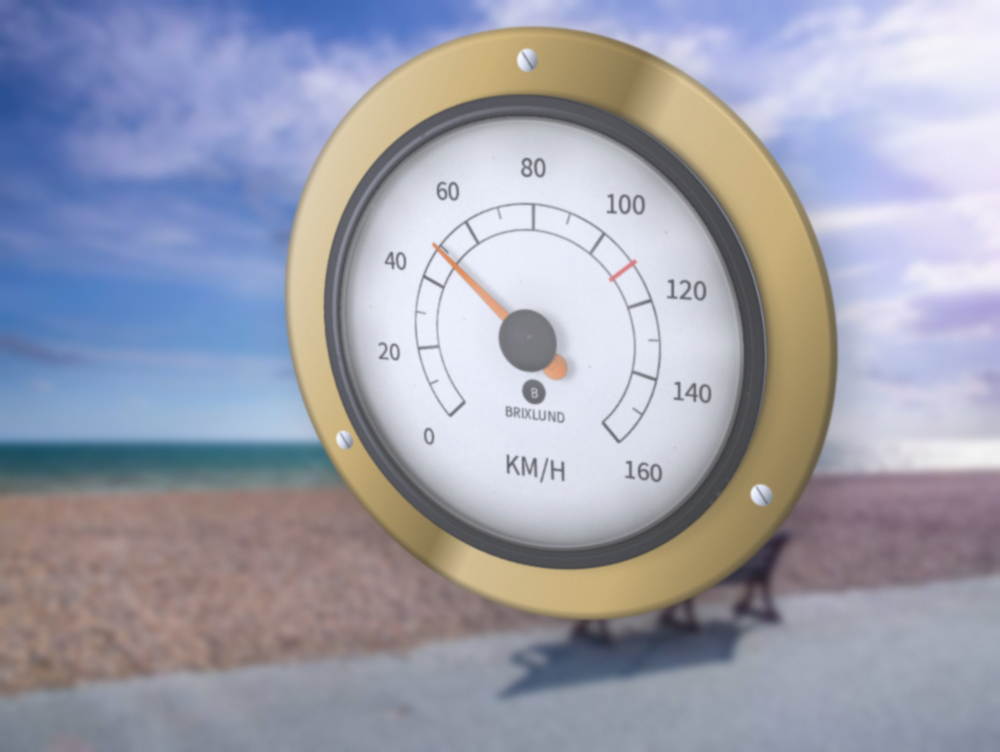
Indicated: 50,km/h
